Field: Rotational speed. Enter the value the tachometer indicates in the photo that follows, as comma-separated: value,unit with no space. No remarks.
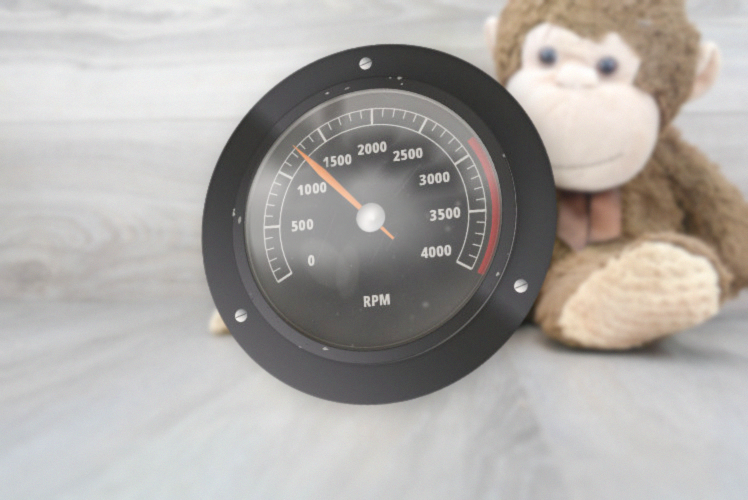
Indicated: 1250,rpm
